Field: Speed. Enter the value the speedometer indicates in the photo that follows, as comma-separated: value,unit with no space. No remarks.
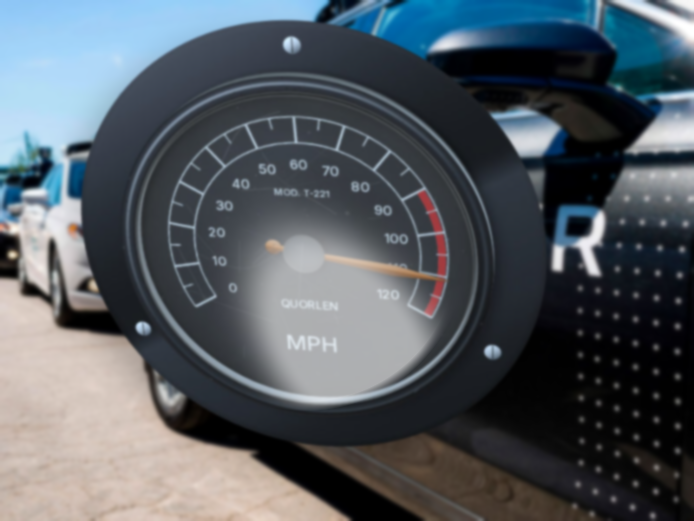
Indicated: 110,mph
